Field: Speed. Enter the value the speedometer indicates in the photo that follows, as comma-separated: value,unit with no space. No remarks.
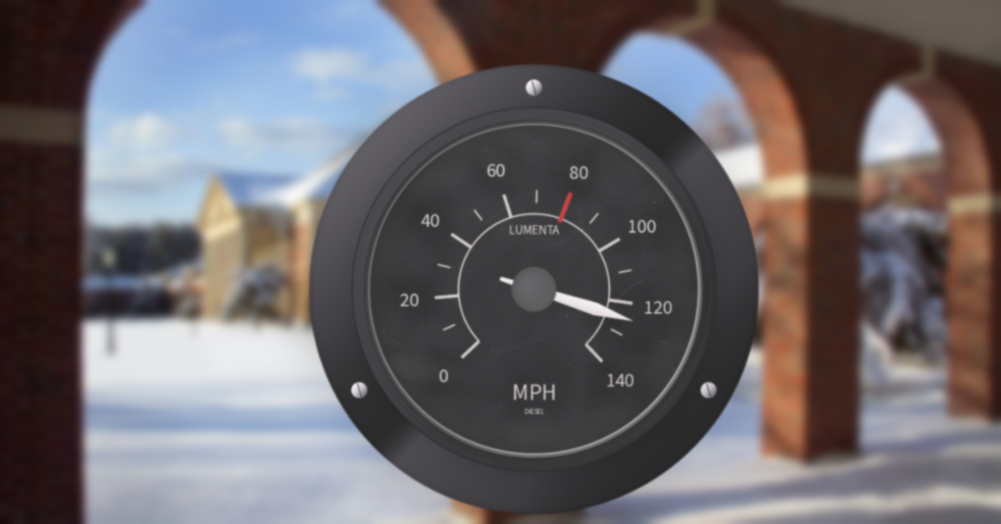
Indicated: 125,mph
